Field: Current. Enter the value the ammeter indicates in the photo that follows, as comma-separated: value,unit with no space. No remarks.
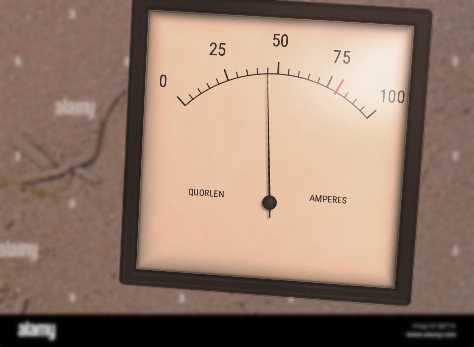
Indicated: 45,A
